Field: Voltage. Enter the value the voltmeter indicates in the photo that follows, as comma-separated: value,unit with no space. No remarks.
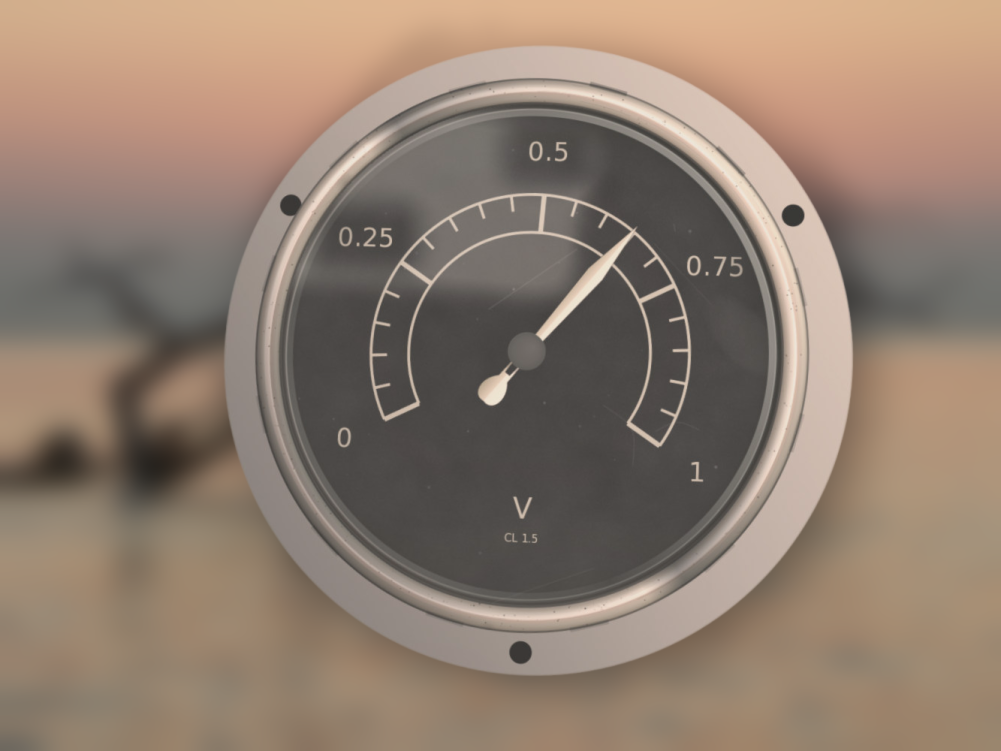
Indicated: 0.65,V
